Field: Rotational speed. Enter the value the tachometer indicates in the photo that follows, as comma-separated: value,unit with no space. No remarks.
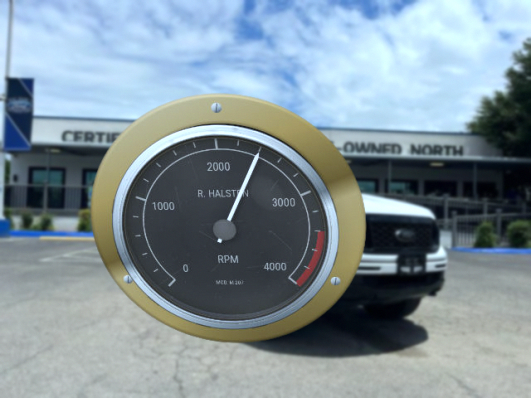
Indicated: 2400,rpm
